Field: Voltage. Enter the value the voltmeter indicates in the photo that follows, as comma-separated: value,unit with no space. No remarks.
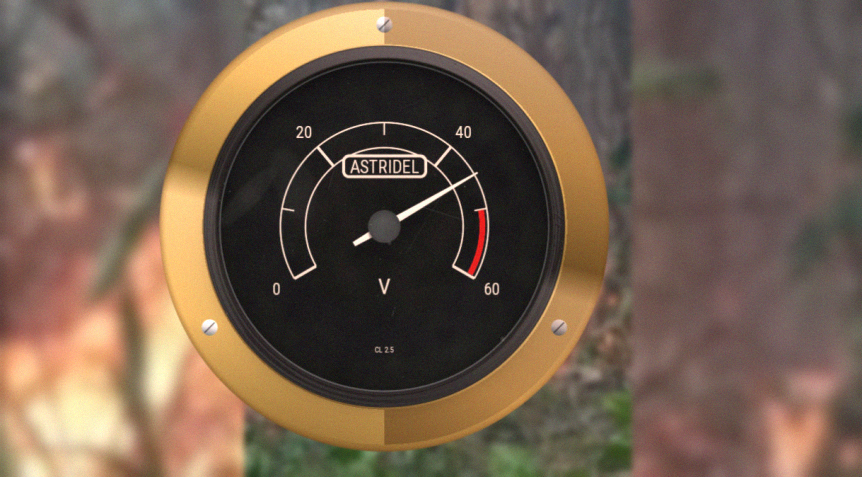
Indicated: 45,V
